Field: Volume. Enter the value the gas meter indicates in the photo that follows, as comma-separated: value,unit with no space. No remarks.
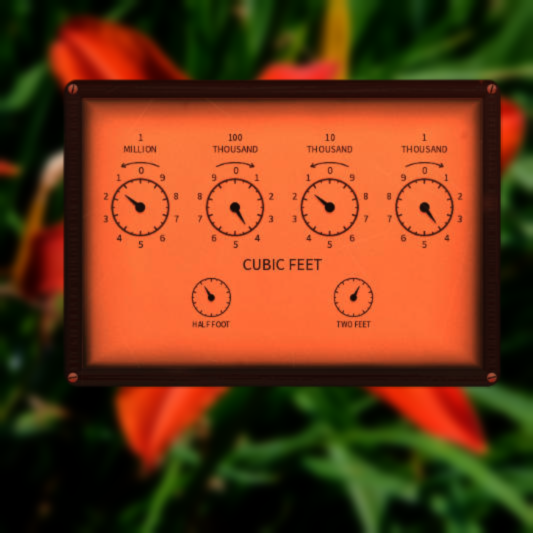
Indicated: 141400,ft³
